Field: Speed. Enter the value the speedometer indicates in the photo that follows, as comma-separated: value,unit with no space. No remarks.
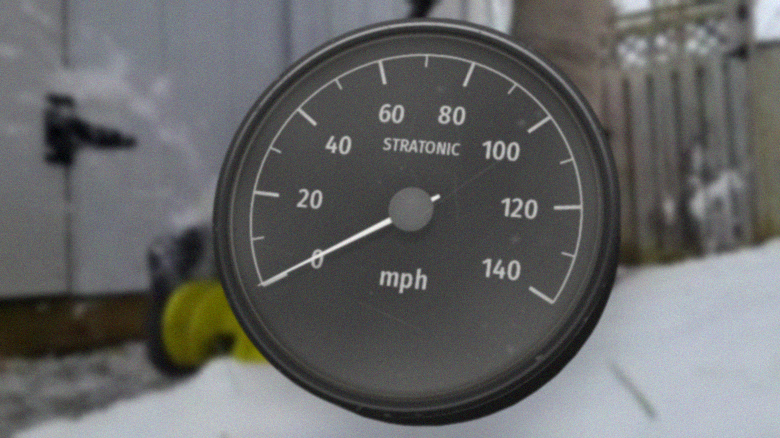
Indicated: 0,mph
